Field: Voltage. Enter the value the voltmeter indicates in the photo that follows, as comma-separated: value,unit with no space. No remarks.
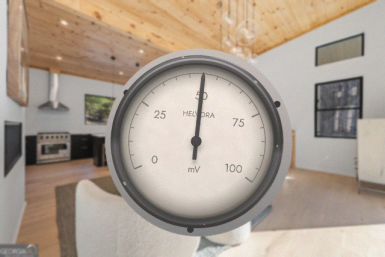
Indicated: 50,mV
